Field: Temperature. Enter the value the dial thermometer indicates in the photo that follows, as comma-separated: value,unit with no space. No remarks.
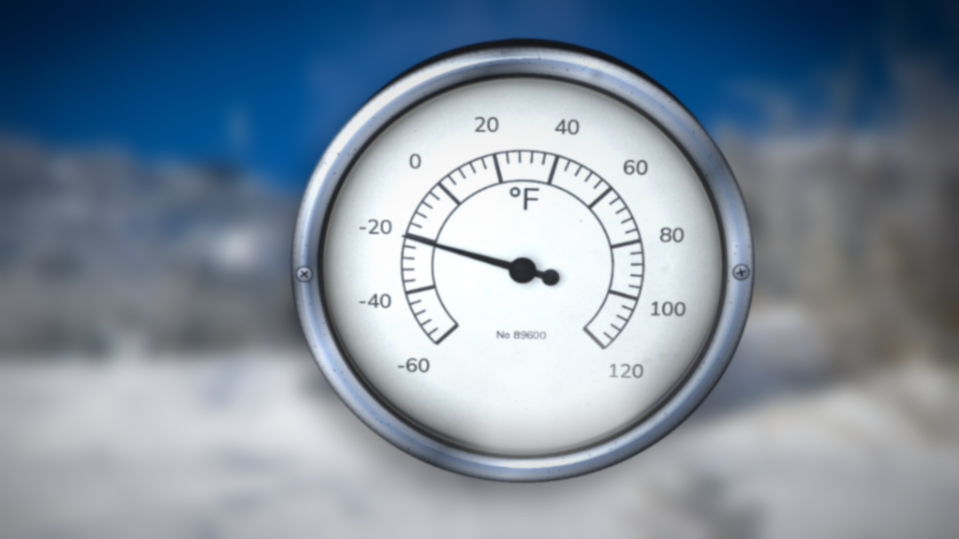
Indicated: -20,°F
